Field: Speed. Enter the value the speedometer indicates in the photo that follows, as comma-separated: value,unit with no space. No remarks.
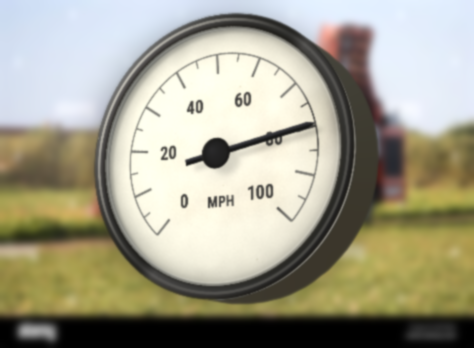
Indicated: 80,mph
